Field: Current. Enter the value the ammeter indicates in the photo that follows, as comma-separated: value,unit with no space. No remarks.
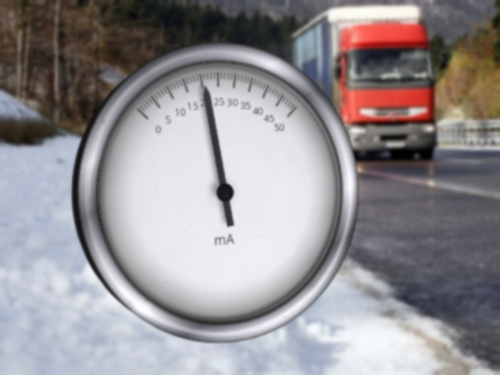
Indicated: 20,mA
